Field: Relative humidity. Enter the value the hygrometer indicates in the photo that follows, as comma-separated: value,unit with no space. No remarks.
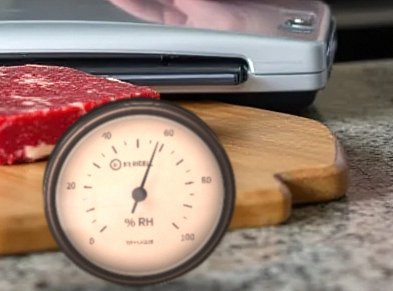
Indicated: 57.5,%
